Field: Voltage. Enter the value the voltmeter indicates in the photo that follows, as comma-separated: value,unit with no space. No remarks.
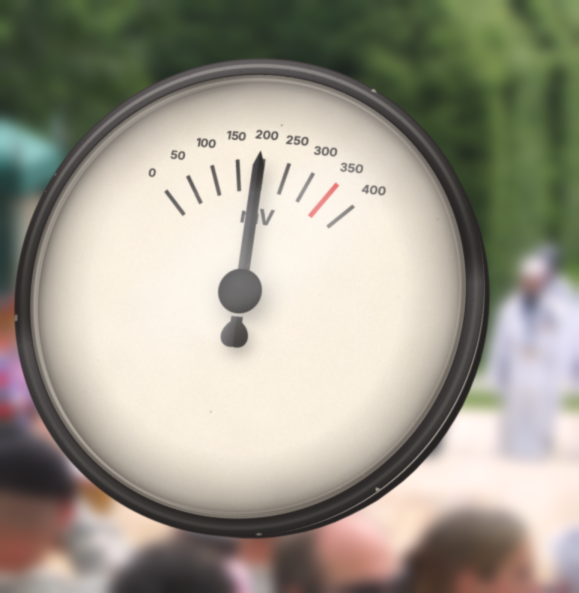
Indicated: 200,mV
